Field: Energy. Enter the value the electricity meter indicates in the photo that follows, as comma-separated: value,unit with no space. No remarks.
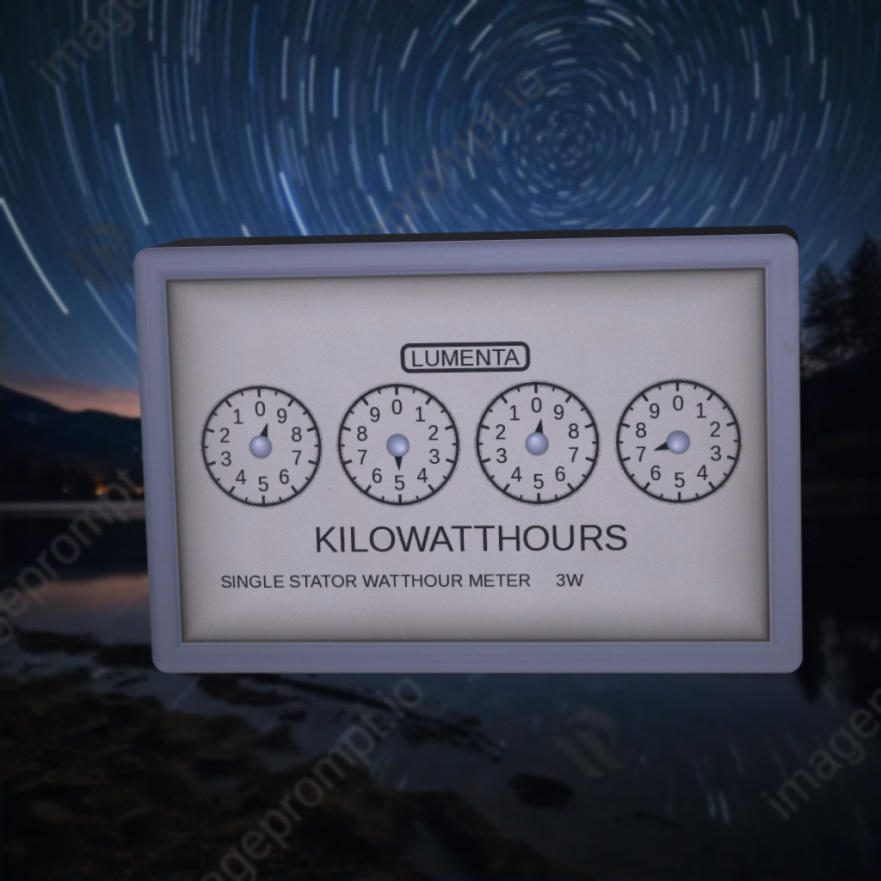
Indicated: 9497,kWh
